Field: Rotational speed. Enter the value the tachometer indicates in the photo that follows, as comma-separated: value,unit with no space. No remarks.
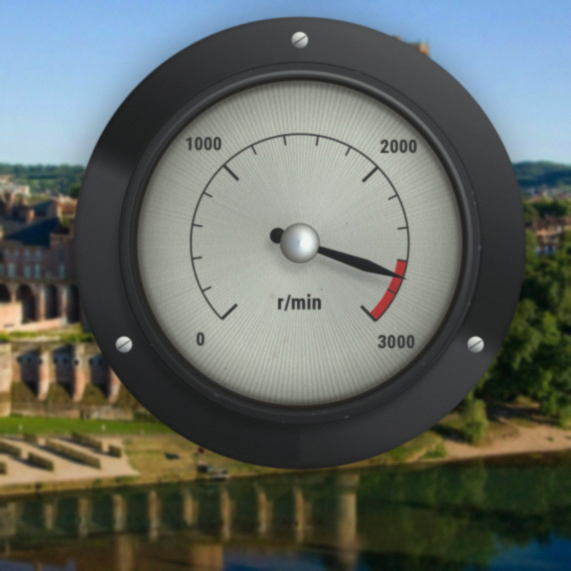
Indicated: 2700,rpm
